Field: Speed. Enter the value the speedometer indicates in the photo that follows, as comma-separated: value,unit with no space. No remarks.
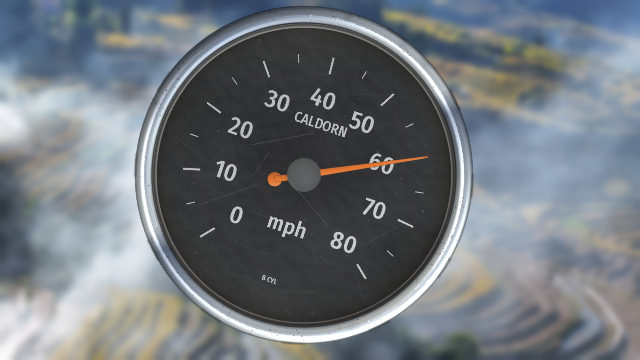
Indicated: 60,mph
